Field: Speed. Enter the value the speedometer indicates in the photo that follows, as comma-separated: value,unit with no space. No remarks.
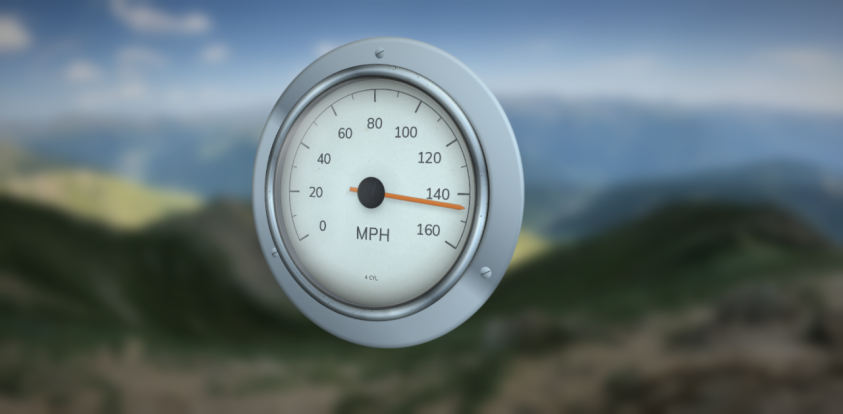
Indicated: 145,mph
